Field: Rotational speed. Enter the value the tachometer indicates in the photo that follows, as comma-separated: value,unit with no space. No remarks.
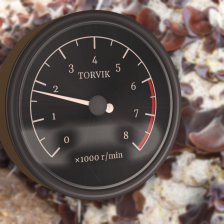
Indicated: 1750,rpm
